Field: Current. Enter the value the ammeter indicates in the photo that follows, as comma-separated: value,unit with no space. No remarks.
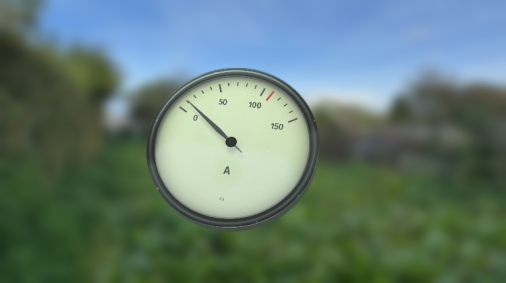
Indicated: 10,A
